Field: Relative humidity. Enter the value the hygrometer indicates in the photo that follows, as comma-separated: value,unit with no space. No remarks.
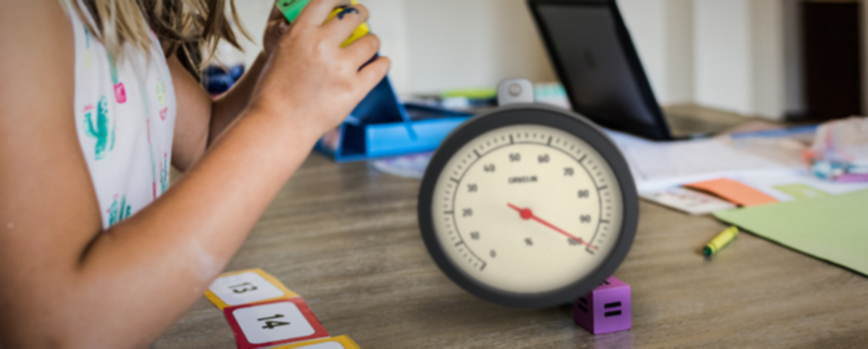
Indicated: 98,%
